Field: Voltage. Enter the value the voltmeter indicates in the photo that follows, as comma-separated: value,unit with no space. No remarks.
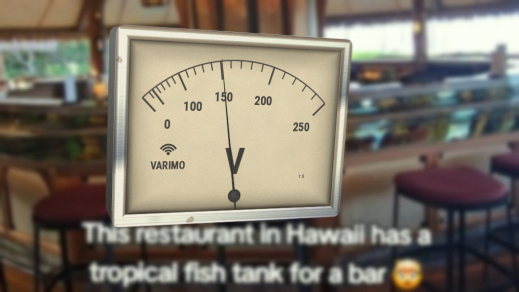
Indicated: 150,V
